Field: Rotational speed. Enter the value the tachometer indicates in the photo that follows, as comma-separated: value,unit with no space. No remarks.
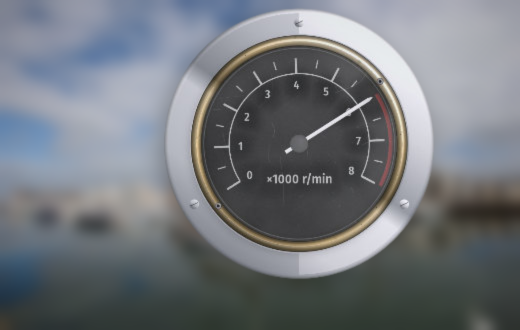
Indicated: 6000,rpm
